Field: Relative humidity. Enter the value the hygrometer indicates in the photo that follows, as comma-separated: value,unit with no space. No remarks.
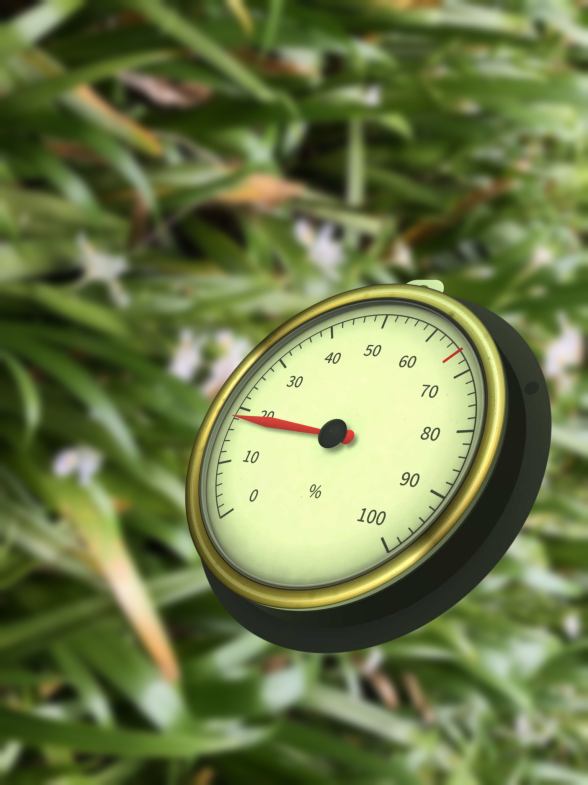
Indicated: 18,%
